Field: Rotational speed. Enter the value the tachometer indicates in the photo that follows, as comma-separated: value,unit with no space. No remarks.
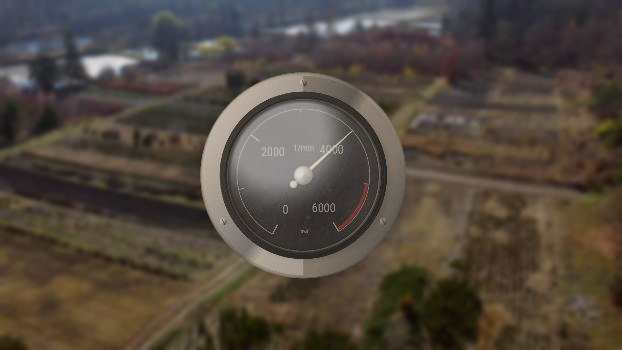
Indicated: 4000,rpm
